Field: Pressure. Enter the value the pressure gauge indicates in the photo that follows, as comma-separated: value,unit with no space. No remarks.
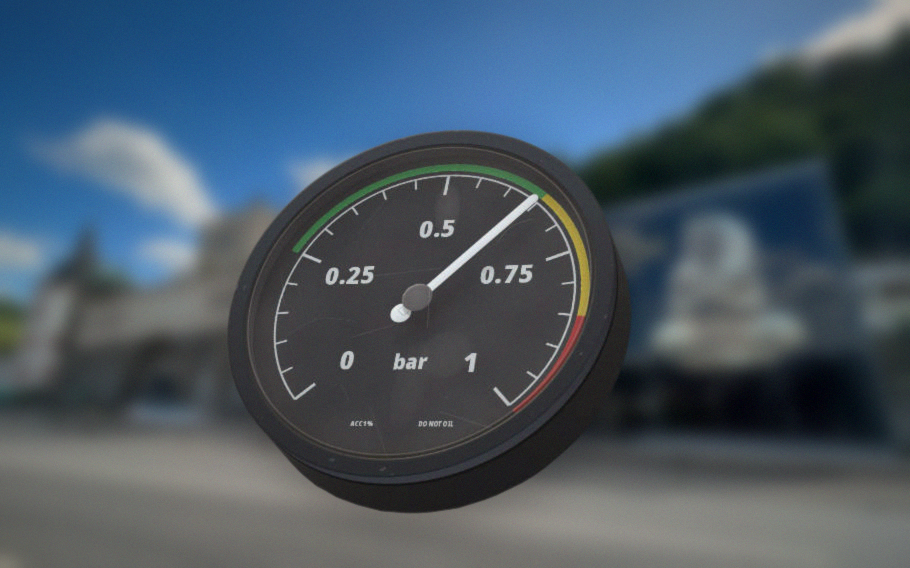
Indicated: 0.65,bar
